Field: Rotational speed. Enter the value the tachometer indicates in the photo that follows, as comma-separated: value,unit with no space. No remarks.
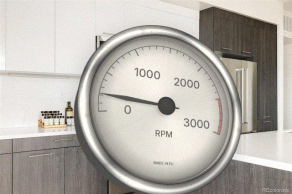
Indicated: 200,rpm
